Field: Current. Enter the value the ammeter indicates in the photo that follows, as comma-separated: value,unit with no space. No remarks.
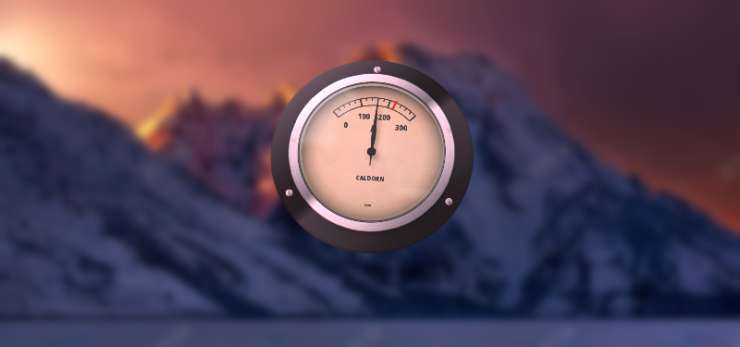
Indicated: 160,A
